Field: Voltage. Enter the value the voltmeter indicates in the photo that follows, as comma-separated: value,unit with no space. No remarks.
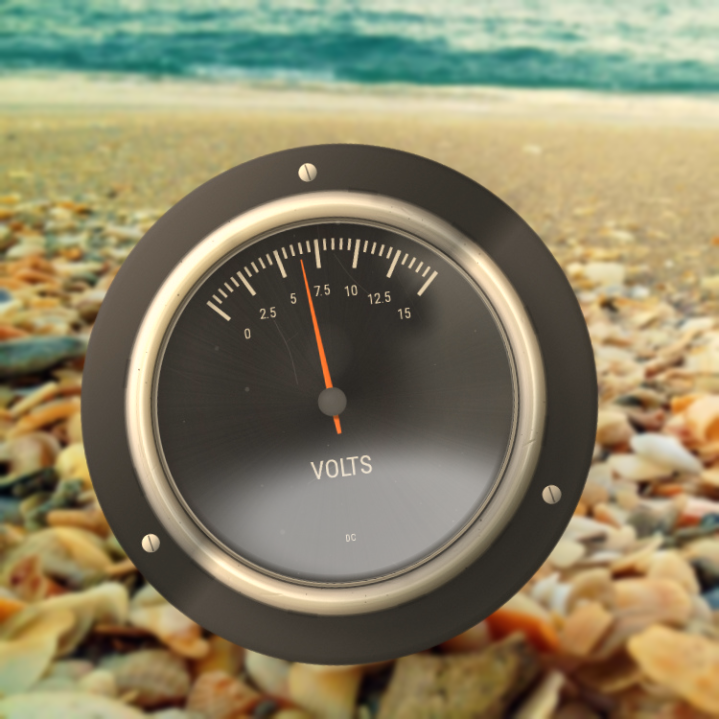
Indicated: 6.5,V
